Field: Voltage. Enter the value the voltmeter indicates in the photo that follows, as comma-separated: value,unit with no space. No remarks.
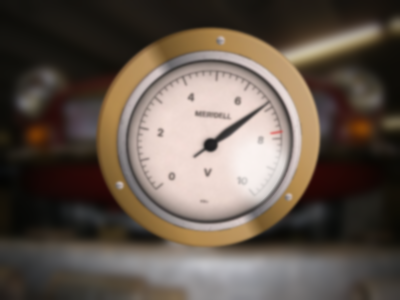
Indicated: 6.8,V
